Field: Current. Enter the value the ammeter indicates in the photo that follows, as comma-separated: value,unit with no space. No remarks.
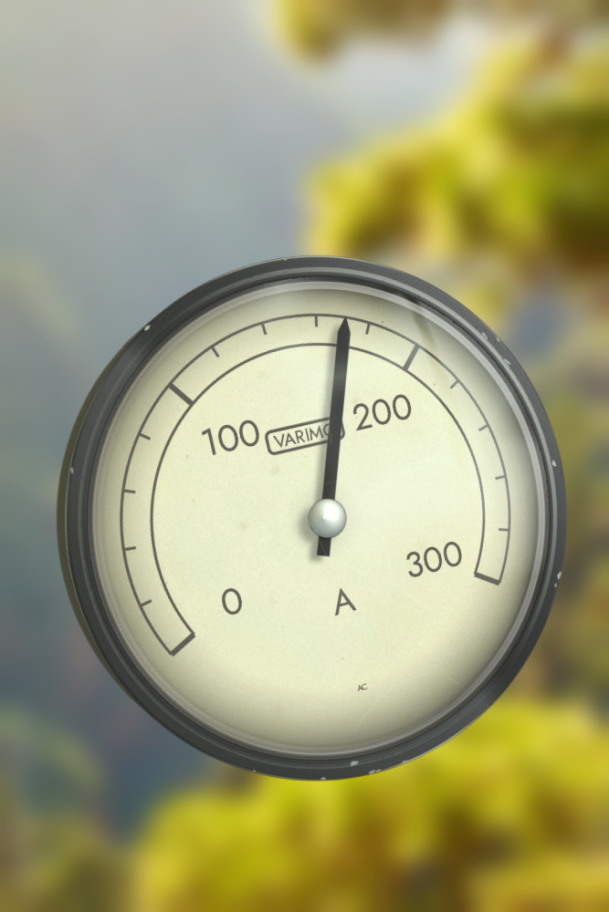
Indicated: 170,A
